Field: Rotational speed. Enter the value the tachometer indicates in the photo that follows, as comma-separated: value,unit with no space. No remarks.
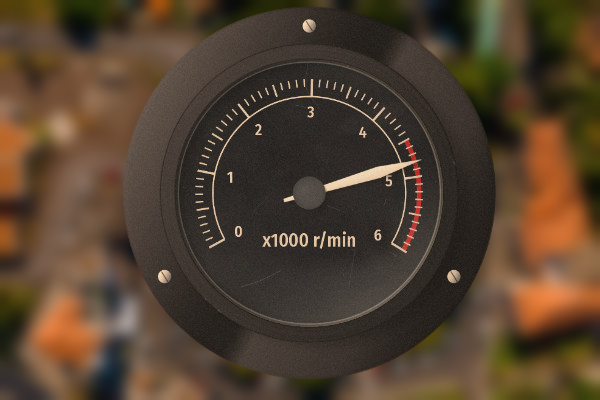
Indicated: 4800,rpm
